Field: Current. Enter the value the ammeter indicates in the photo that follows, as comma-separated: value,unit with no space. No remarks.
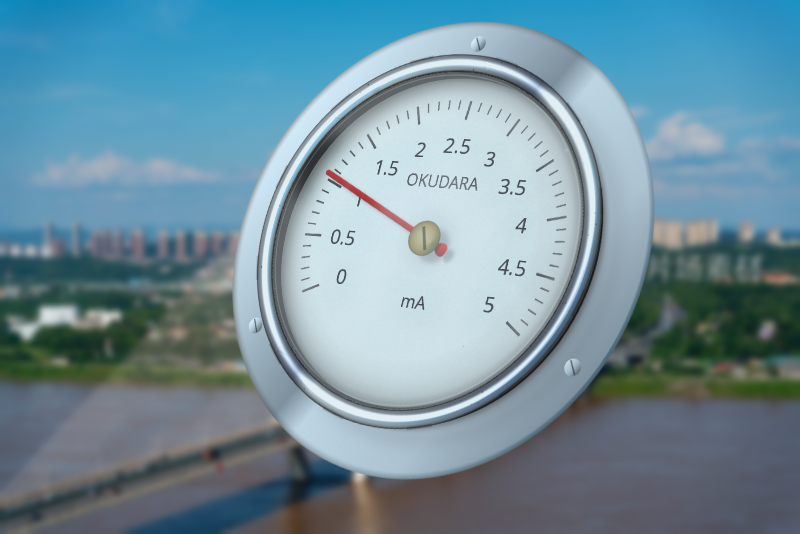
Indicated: 1.05,mA
